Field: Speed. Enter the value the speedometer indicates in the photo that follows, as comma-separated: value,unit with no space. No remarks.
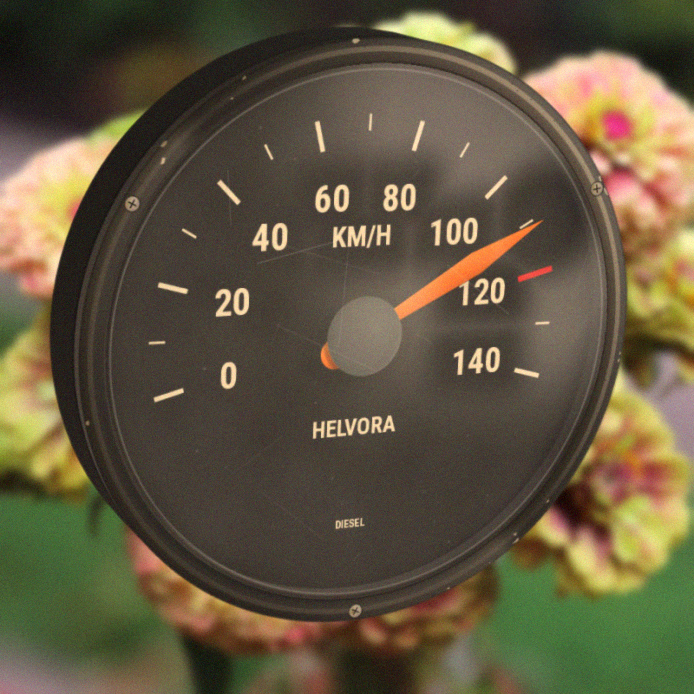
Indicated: 110,km/h
